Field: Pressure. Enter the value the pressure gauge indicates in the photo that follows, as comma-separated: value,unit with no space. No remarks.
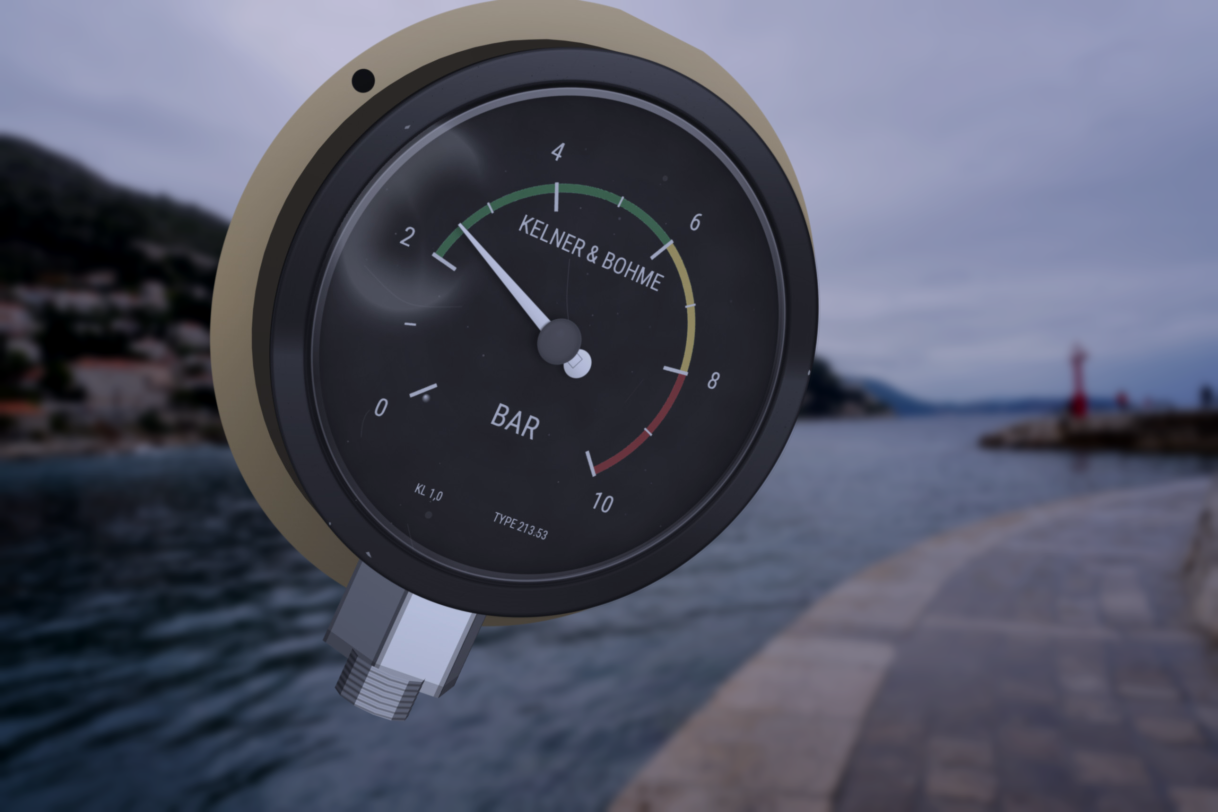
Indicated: 2.5,bar
